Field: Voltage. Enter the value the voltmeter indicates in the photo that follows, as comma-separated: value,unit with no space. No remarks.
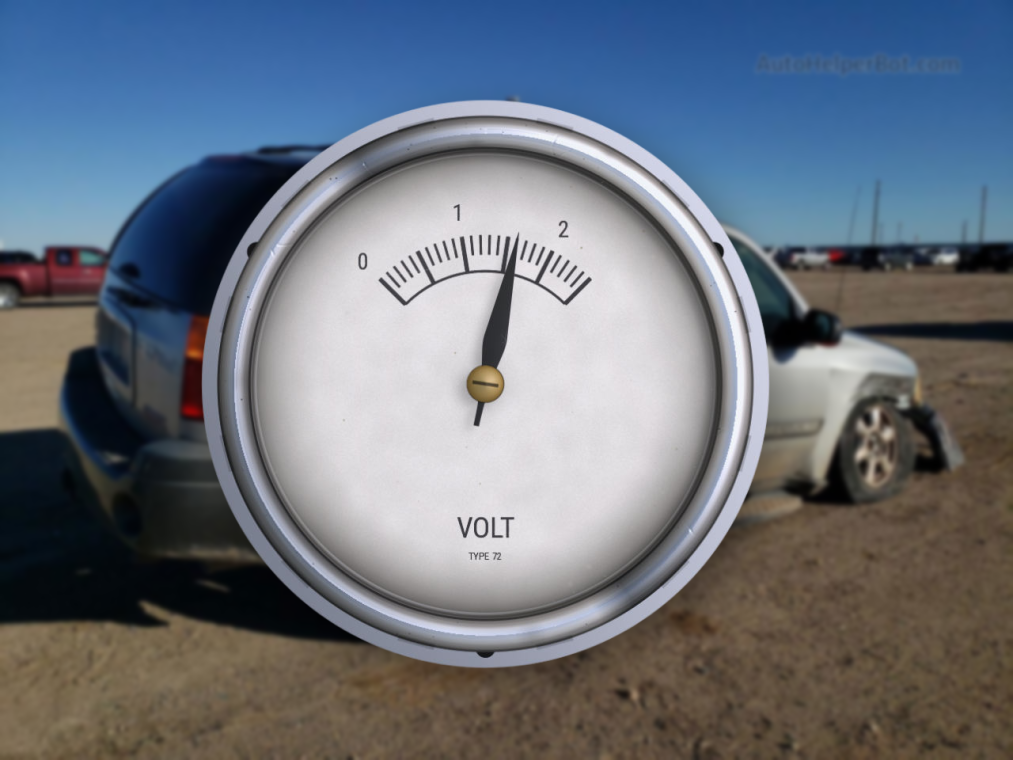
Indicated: 1.6,V
